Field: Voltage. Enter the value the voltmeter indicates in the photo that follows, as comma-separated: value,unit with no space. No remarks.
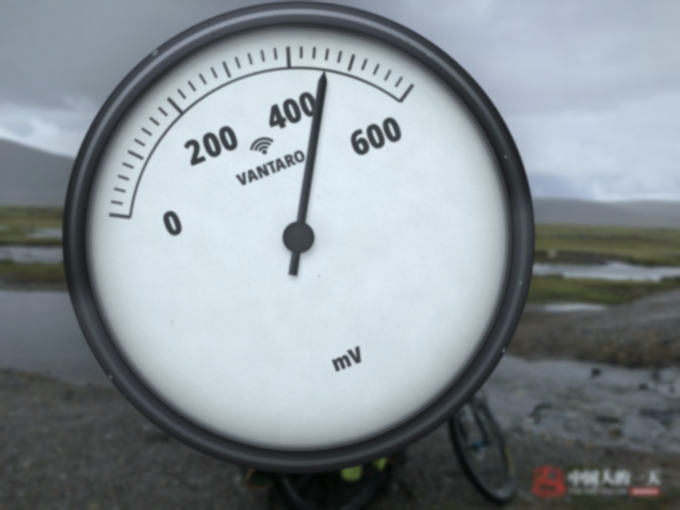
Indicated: 460,mV
